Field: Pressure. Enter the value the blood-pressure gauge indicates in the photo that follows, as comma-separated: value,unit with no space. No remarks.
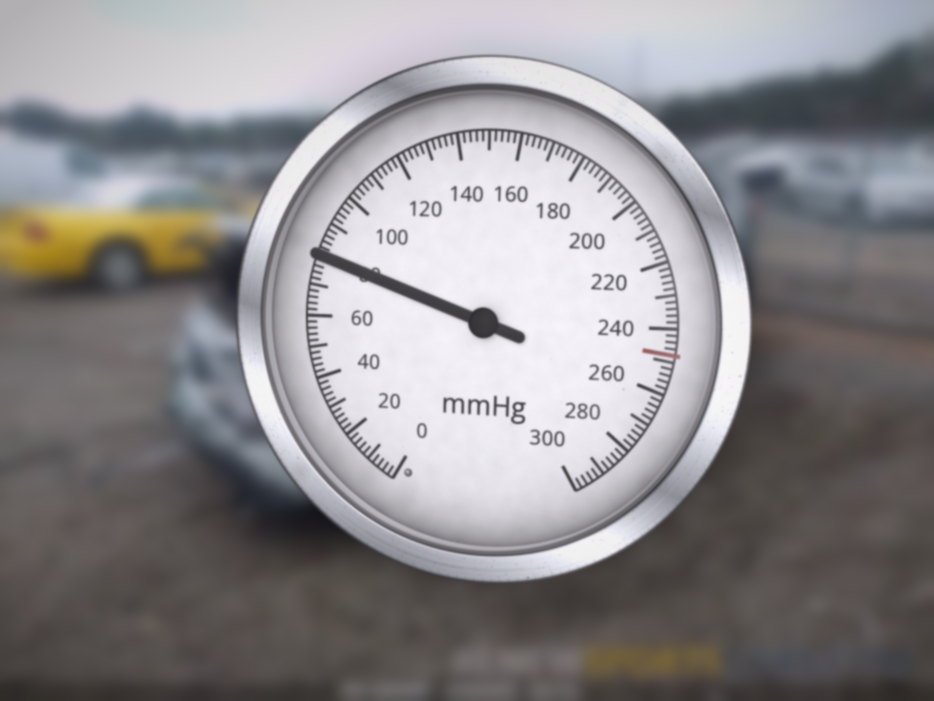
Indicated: 80,mmHg
